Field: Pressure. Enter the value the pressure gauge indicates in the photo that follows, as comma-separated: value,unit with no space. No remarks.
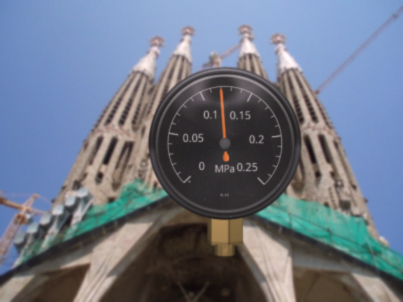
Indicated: 0.12,MPa
